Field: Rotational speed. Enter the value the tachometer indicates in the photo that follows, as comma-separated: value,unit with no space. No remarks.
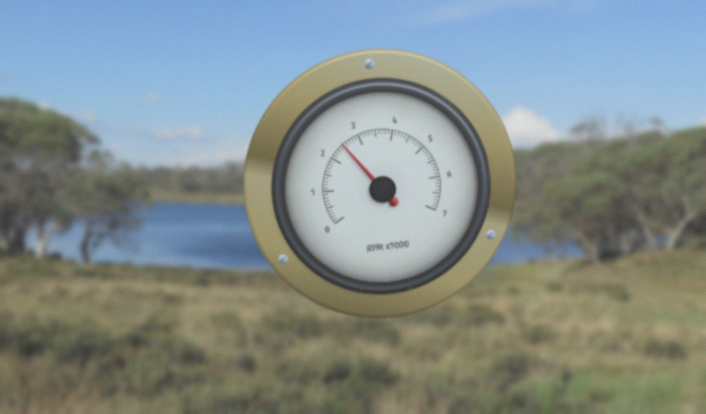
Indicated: 2500,rpm
